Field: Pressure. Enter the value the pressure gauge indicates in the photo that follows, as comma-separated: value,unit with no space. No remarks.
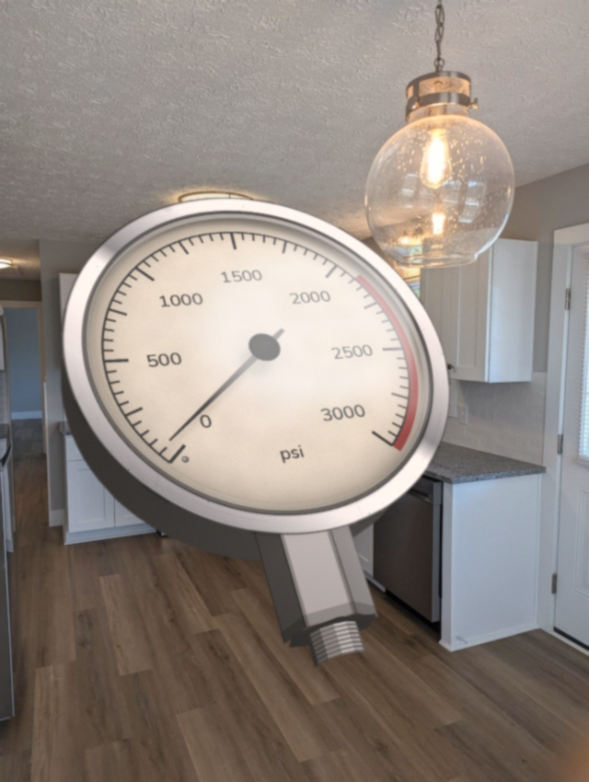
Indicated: 50,psi
